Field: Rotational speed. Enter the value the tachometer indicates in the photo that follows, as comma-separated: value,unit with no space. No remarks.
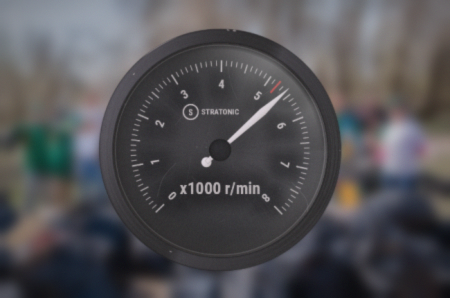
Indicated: 5400,rpm
